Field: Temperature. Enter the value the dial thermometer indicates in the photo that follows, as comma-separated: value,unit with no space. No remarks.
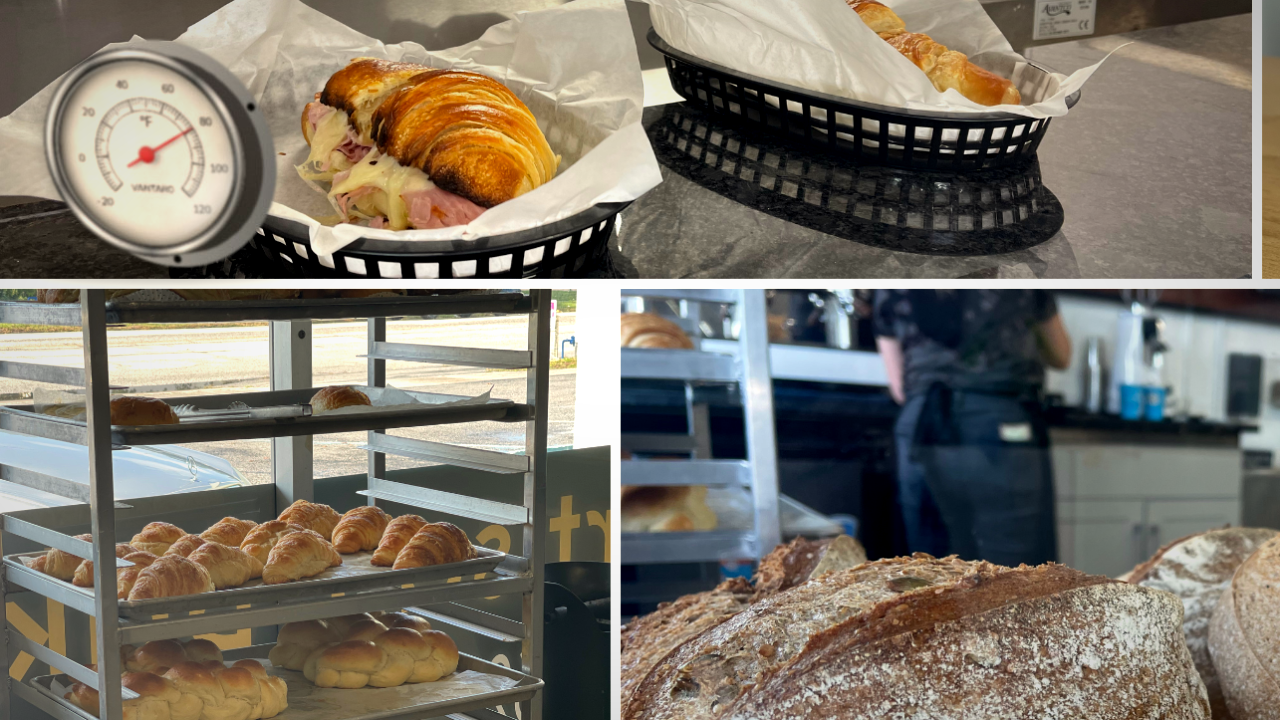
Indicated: 80,°F
